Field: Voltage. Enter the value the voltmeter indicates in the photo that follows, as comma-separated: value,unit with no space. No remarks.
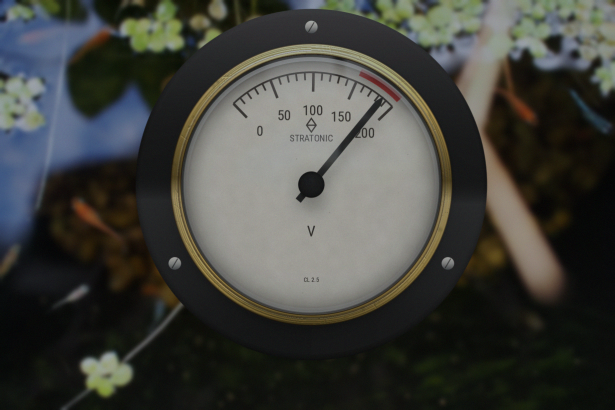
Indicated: 185,V
